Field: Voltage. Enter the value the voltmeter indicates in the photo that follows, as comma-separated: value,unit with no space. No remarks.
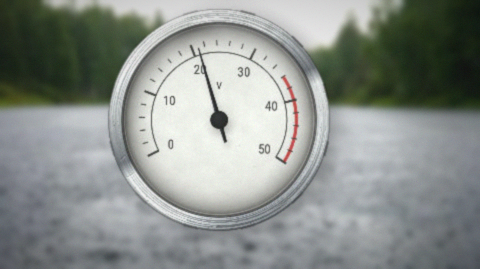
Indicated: 21,V
